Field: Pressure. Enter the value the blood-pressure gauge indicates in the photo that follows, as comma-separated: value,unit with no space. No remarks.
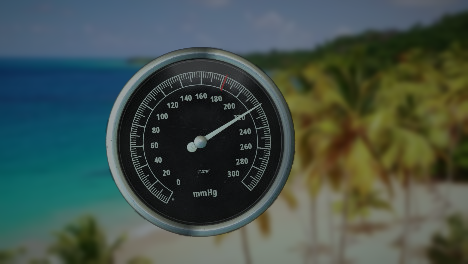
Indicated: 220,mmHg
